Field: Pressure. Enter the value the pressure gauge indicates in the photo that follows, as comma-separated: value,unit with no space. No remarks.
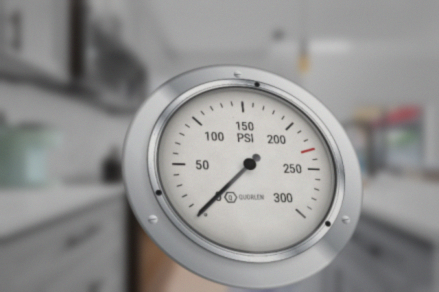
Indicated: 0,psi
